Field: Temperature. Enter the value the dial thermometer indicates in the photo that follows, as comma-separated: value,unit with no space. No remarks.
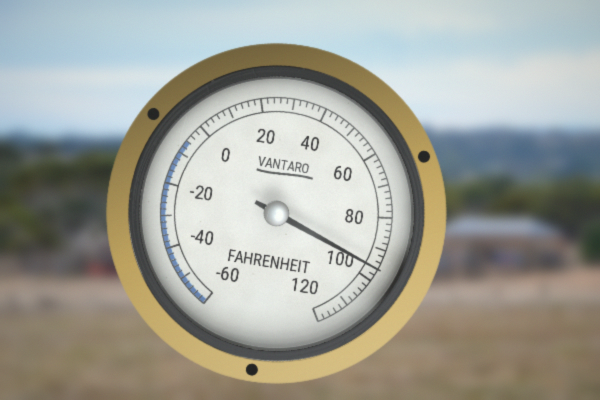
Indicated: 96,°F
